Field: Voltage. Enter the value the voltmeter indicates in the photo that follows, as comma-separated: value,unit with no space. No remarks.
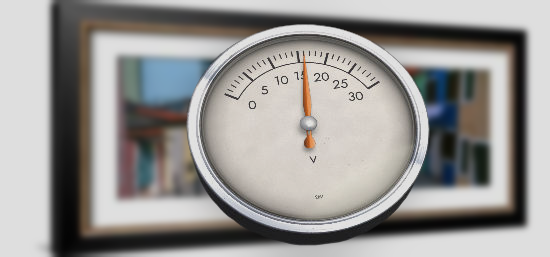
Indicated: 16,V
